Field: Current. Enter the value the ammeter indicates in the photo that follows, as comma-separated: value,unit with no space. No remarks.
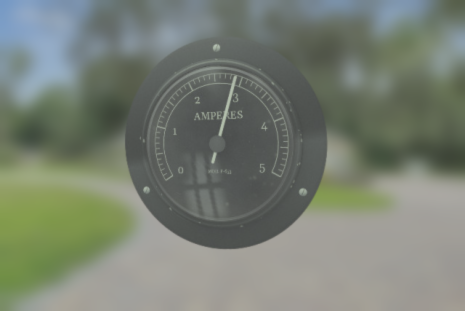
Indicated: 2.9,A
